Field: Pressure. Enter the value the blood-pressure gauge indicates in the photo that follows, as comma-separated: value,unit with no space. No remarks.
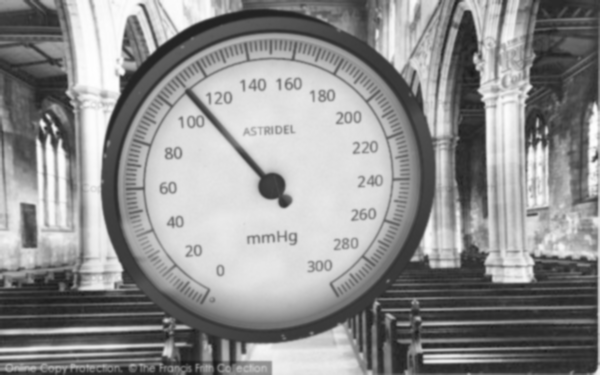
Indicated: 110,mmHg
